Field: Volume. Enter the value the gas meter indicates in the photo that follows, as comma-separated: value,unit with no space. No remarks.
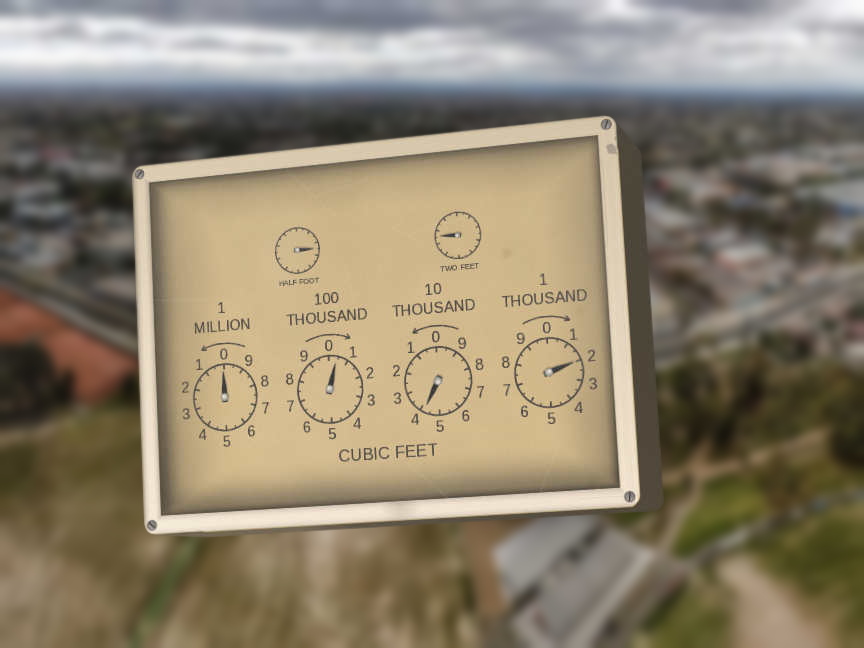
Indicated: 4200,ft³
